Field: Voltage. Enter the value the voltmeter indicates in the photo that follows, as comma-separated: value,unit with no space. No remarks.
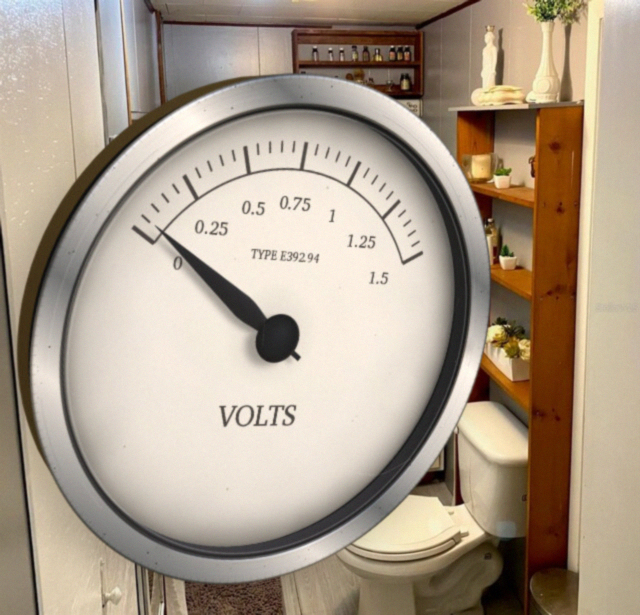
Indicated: 0.05,V
